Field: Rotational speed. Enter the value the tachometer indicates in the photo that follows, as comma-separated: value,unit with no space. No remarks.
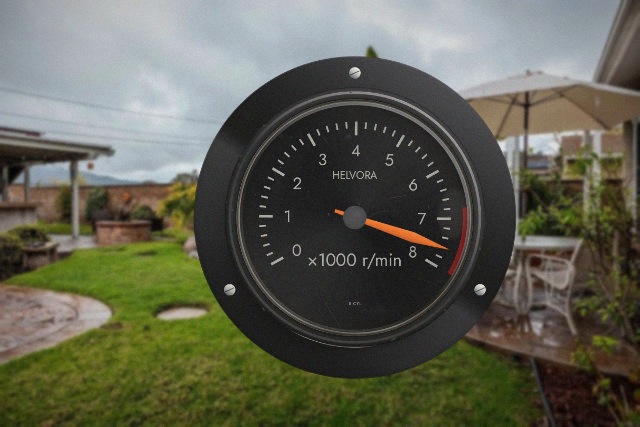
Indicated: 7600,rpm
